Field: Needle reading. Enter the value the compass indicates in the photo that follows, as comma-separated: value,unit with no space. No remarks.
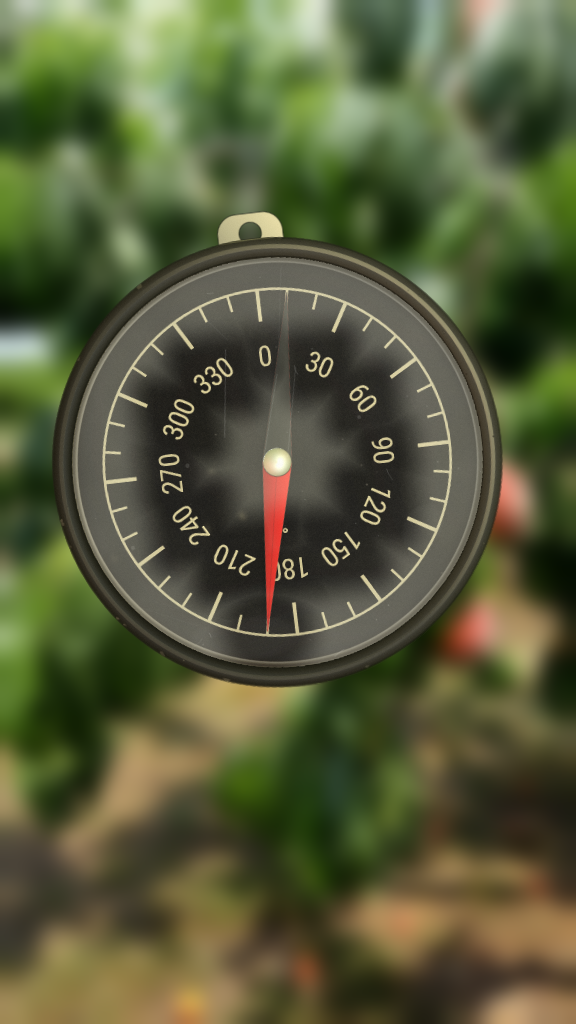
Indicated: 190,°
